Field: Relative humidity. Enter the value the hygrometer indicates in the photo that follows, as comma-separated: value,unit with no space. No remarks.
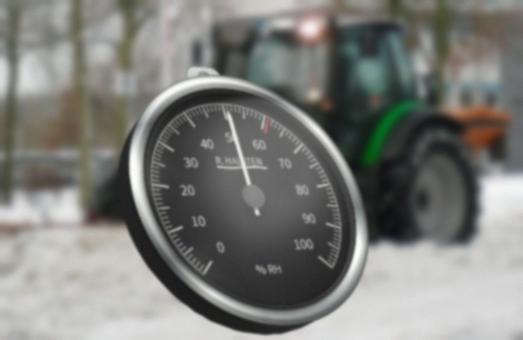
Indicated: 50,%
